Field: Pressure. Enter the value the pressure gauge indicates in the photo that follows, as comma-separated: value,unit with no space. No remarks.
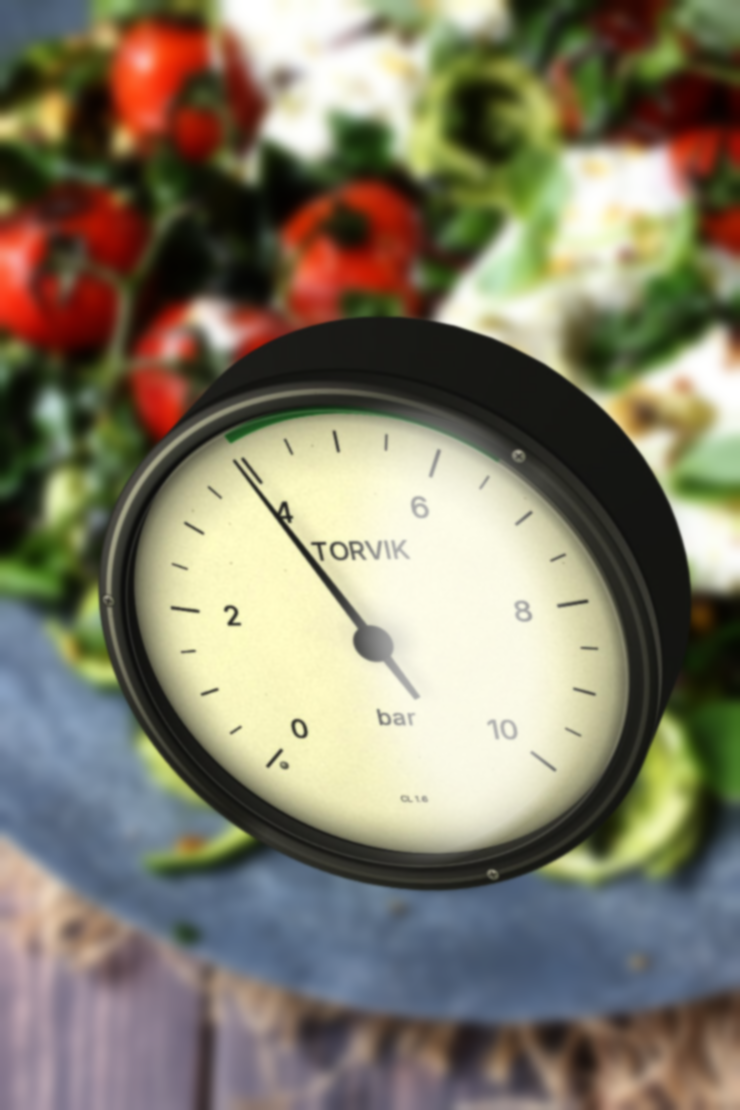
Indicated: 4,bar
